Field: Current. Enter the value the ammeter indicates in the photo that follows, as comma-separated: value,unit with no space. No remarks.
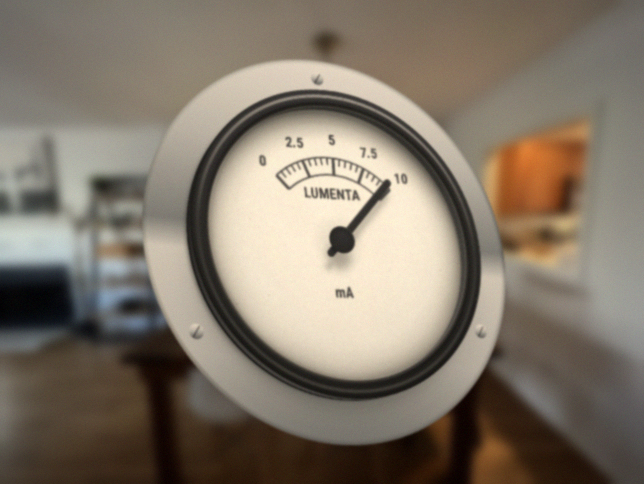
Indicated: 9.5,mA
